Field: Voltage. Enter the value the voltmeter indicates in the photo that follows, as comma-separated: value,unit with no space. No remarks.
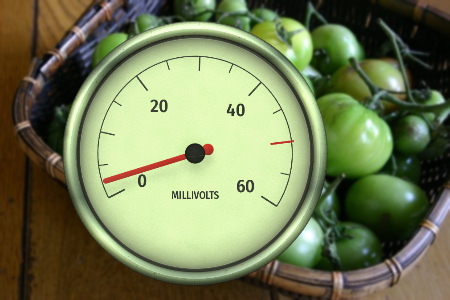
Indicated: 2.5,mV
